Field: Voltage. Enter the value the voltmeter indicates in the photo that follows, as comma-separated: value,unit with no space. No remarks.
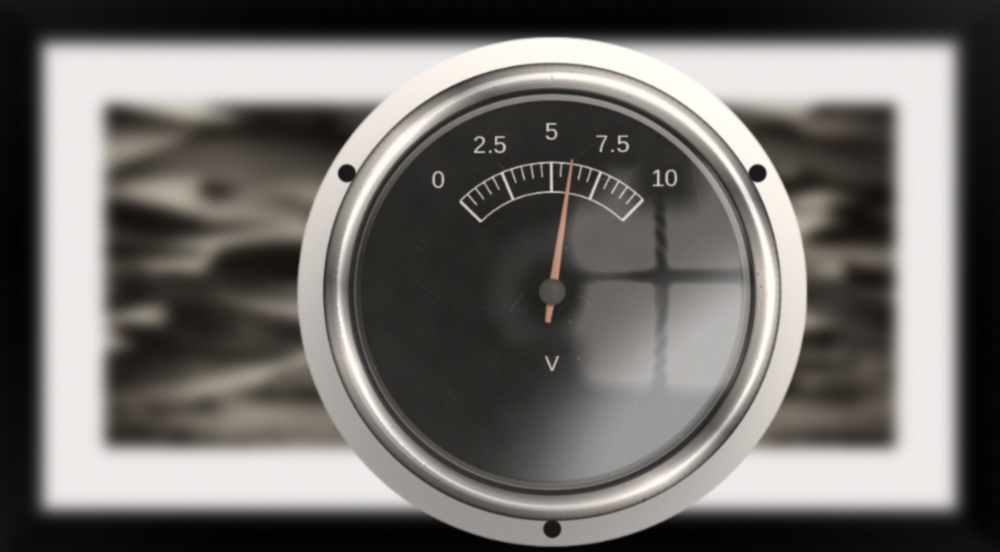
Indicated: 6,V
